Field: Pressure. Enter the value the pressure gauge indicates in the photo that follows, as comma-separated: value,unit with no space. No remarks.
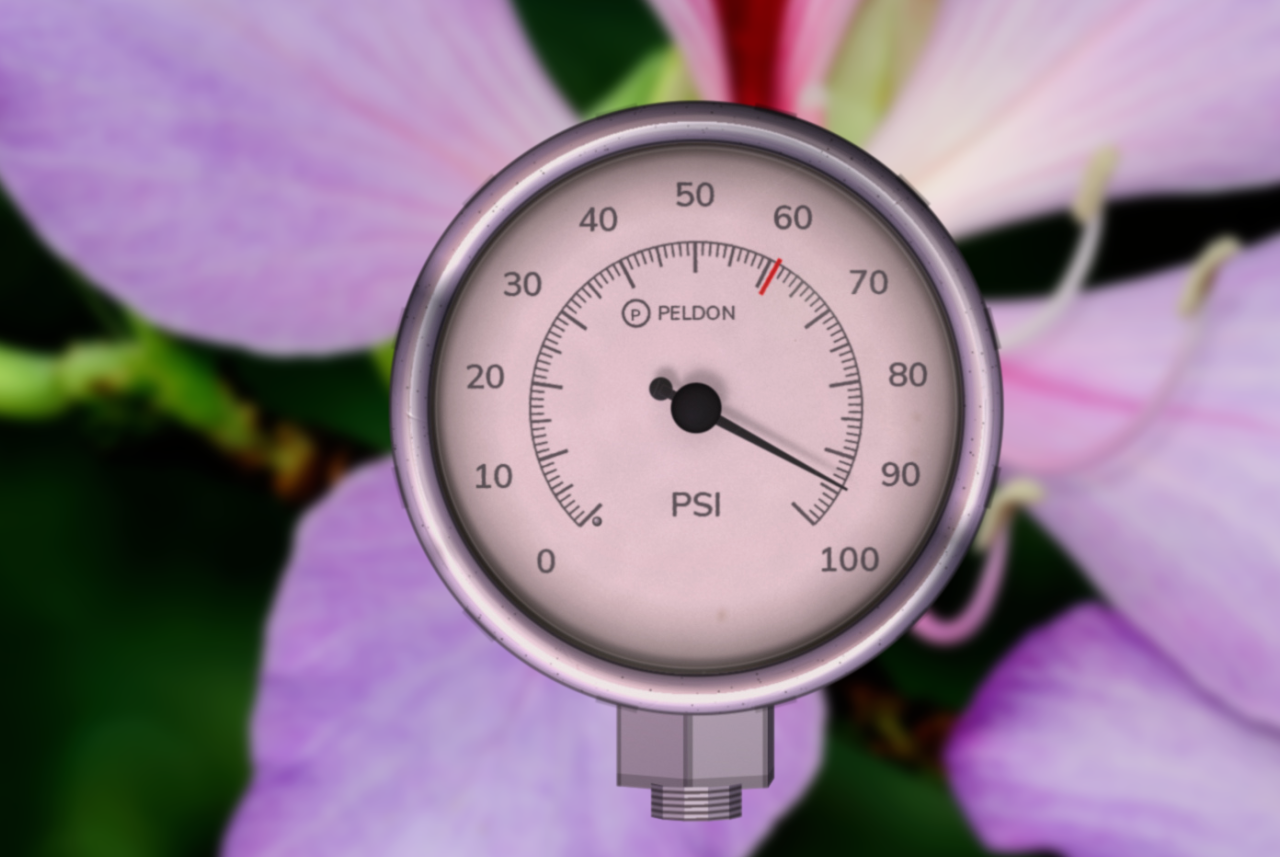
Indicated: 94,psi
